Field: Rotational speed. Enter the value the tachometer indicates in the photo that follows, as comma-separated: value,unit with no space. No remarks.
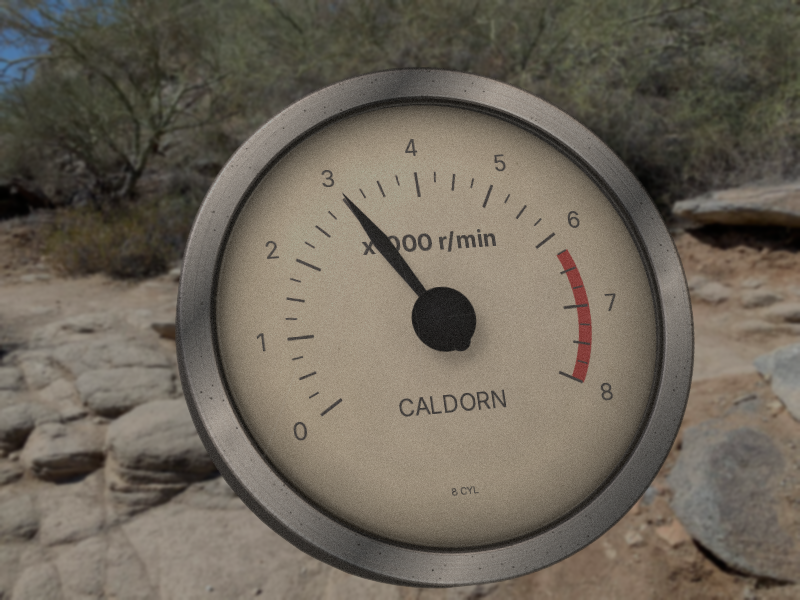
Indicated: 3000,rpm
